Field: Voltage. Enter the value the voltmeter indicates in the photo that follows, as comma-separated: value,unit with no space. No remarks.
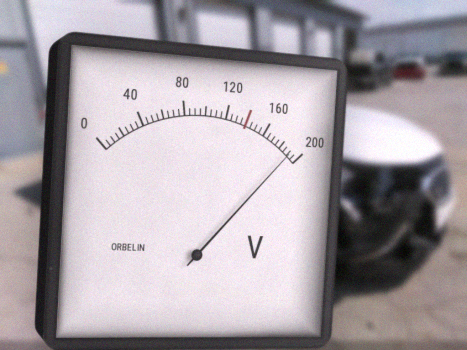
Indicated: 190,V
